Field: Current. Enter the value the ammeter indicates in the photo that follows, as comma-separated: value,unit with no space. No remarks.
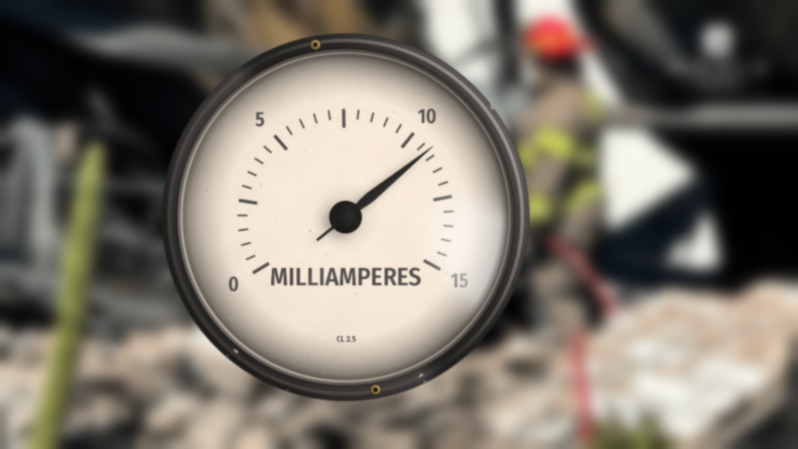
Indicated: 10.75,mA
